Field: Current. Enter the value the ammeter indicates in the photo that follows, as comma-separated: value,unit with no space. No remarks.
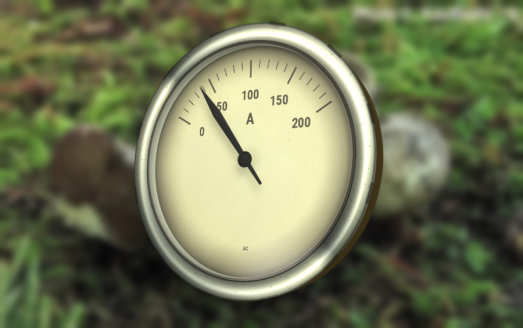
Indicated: 40,A
